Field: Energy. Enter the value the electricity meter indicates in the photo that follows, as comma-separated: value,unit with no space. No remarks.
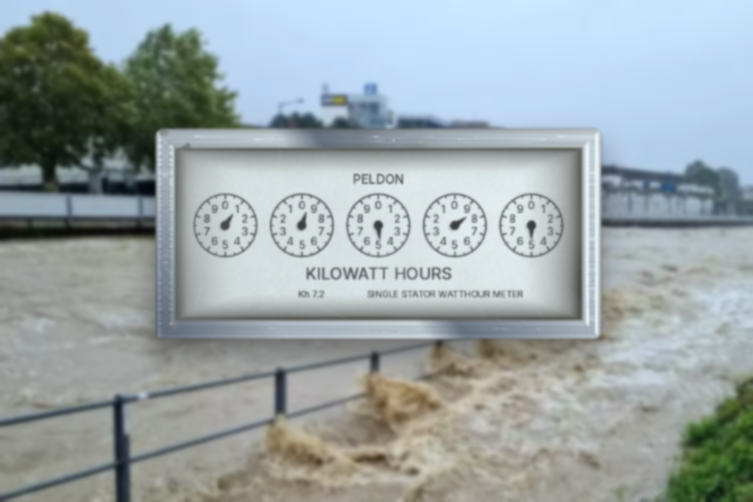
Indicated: 9485,kWh
